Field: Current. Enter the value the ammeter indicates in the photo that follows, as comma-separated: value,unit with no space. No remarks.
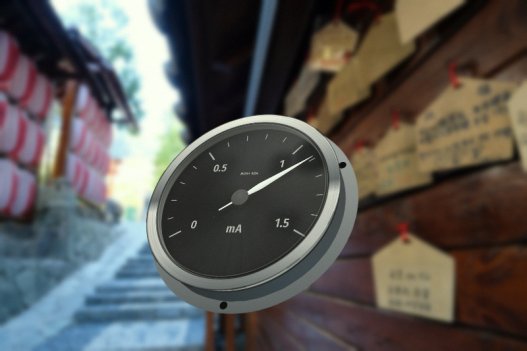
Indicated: 1.1,mA
